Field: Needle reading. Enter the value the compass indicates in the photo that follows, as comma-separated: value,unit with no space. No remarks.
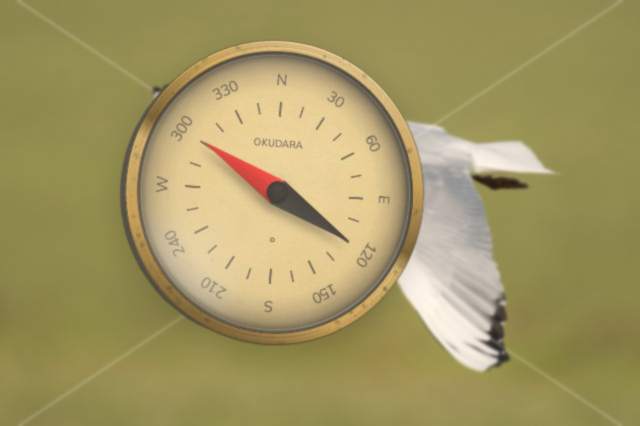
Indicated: 300,°
